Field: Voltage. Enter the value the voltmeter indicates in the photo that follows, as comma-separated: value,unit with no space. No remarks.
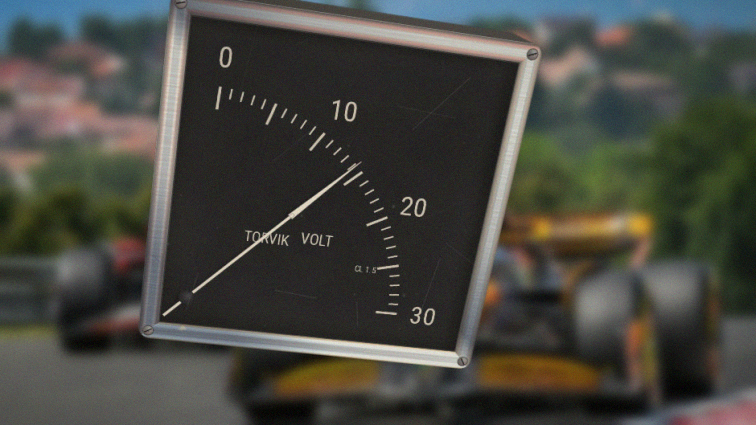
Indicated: 14,V
